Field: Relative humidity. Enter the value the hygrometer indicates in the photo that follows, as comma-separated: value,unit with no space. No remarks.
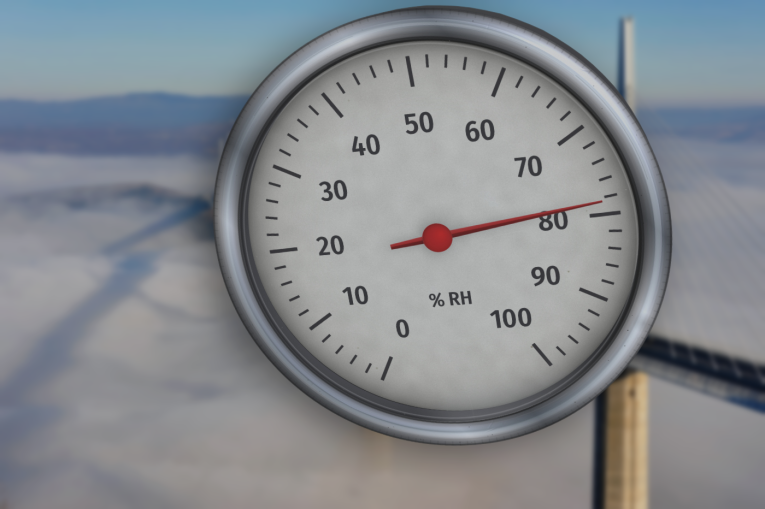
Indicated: 78,%
